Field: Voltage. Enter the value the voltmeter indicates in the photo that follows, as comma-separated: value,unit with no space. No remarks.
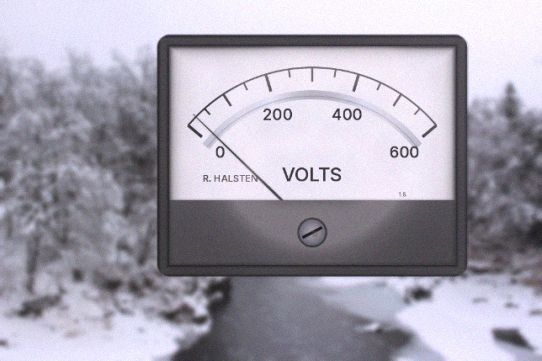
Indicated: 25,V
